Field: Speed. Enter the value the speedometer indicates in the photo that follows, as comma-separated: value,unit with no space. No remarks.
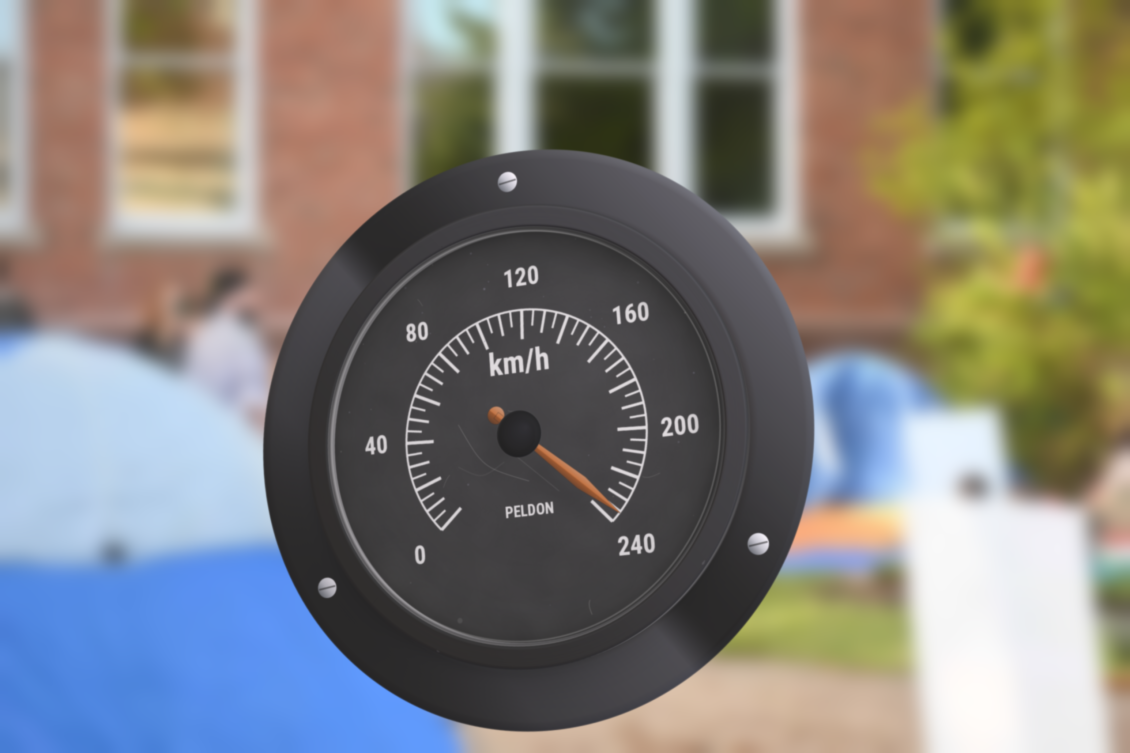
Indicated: 235,km/h
